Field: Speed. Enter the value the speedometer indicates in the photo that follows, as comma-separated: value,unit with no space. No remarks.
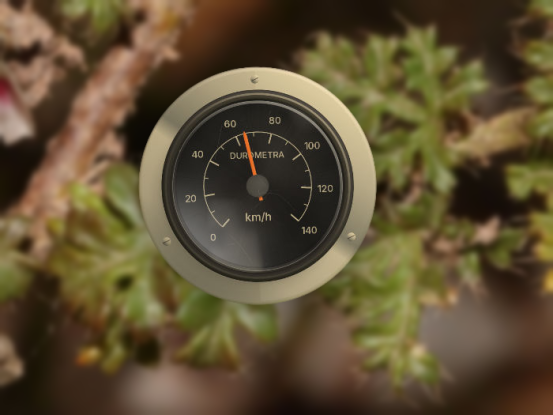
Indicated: 65,km/h
